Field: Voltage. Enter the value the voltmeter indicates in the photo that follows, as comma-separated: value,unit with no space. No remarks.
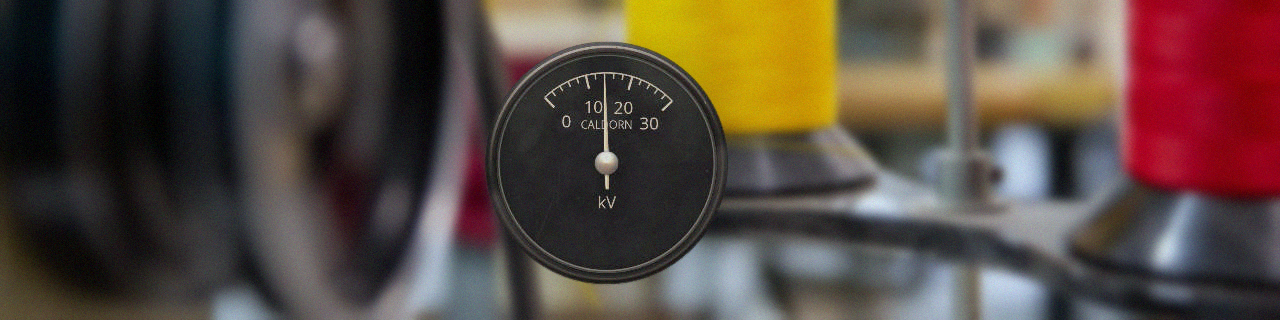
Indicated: 14,kV
